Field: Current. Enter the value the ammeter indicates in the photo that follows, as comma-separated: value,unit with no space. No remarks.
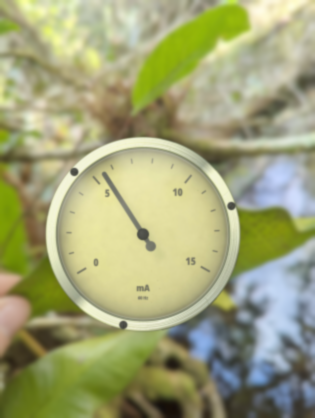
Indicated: 5.5,mA
